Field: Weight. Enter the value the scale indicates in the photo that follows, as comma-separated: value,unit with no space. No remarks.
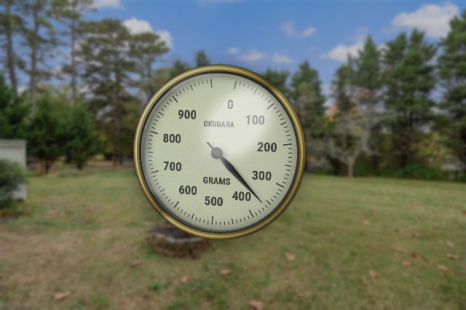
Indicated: 360,g
